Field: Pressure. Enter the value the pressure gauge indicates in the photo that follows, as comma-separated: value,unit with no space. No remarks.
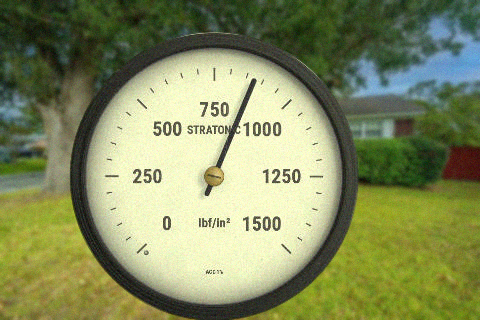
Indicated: 875,psi
